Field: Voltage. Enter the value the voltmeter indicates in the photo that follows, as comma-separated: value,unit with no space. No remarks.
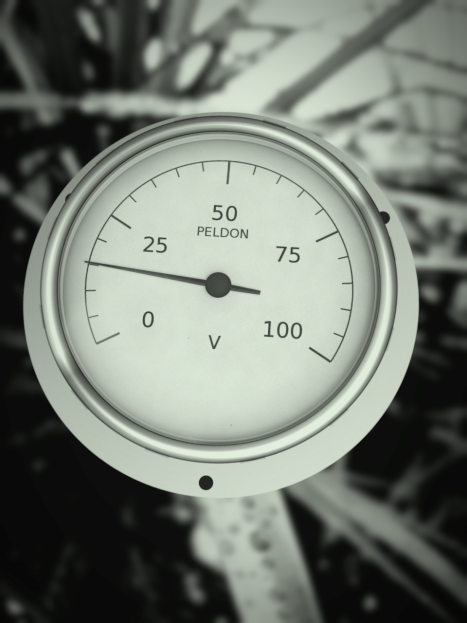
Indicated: 15,V
